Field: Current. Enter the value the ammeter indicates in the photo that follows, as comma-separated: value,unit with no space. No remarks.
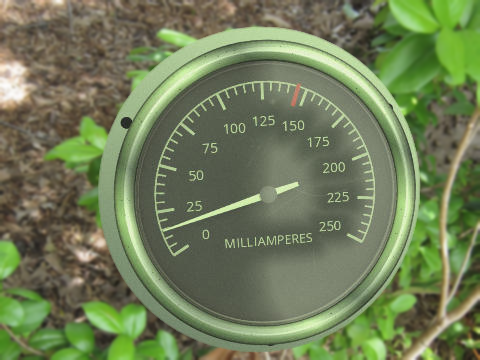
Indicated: 15,mA
